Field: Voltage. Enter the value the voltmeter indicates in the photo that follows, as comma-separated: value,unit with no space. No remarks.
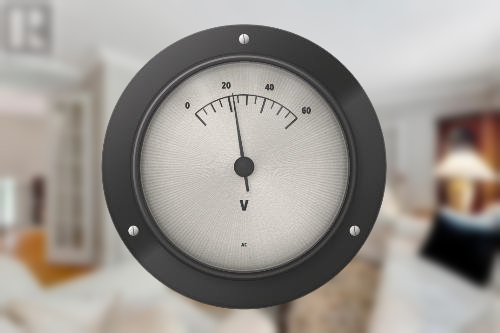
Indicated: 22.5,V
